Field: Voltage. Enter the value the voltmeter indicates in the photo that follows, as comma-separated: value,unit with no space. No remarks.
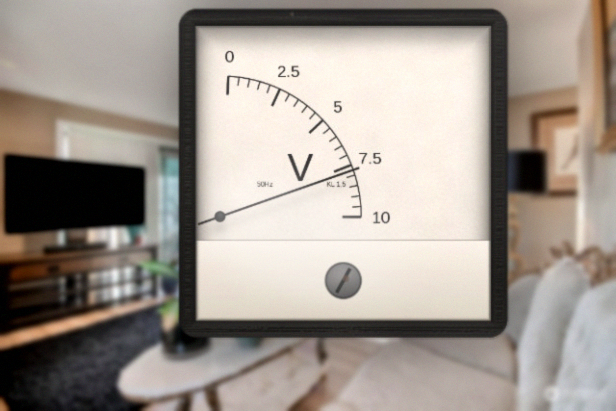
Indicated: 7.75,V
